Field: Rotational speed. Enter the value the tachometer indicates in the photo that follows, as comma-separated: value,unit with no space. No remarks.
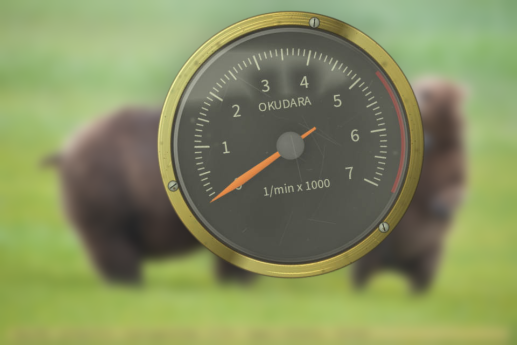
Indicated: 0,rpm
